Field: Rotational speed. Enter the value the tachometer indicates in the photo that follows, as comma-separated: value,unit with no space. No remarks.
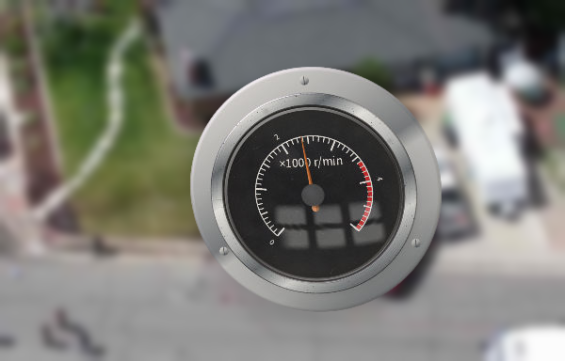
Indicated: 2400,rpm
